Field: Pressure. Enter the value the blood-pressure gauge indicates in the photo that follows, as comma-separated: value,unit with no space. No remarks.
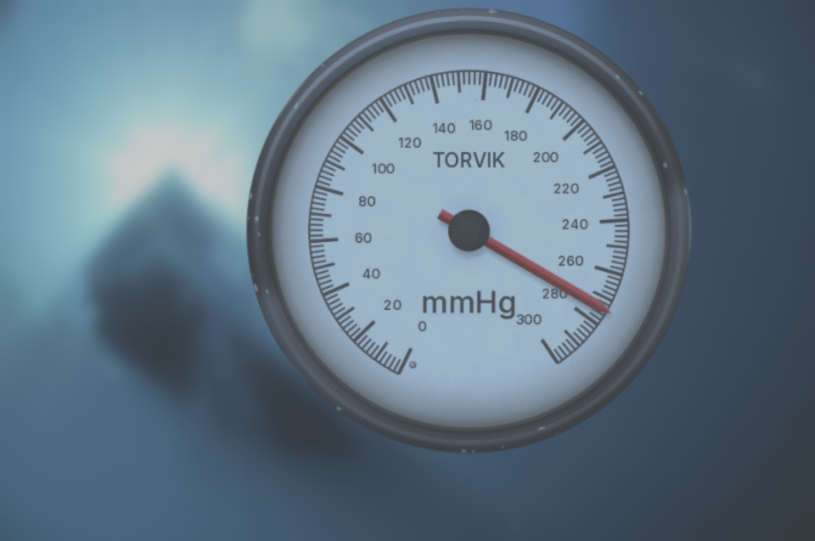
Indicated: 274,mmHg
